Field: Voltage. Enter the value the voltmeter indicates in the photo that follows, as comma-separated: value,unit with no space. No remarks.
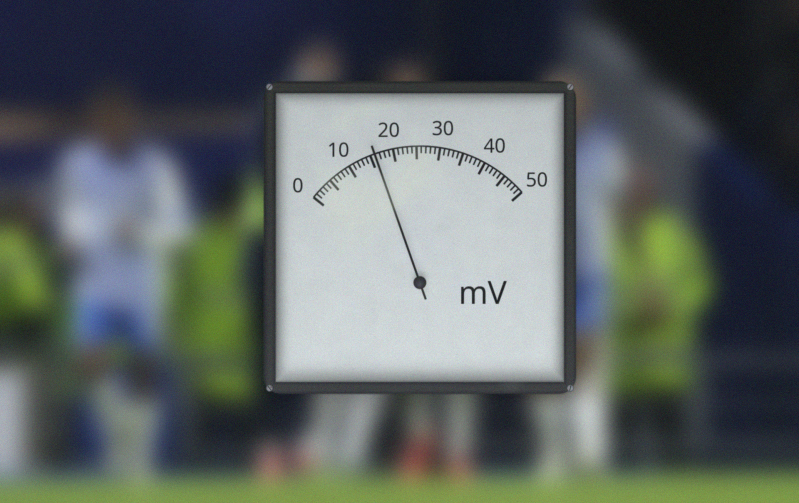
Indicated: 16,mV
